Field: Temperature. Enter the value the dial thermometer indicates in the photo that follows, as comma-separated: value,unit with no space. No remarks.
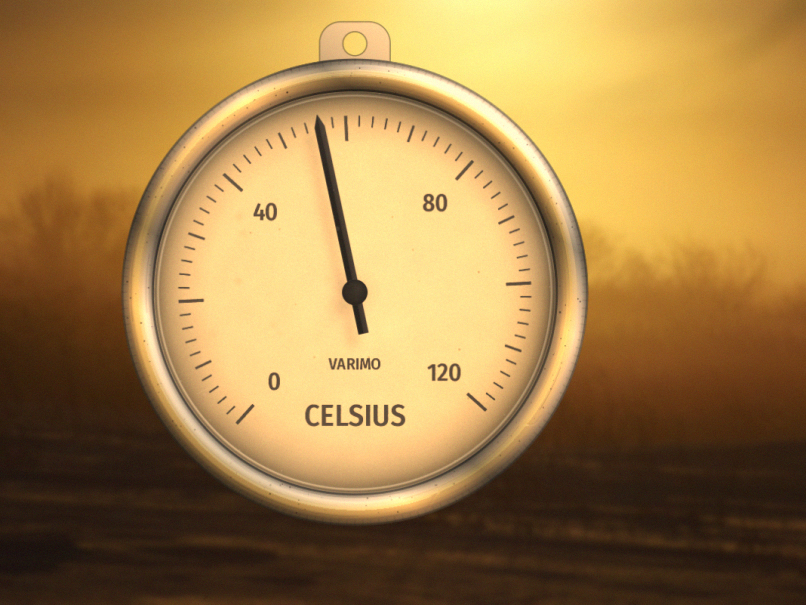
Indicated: 56,°C
